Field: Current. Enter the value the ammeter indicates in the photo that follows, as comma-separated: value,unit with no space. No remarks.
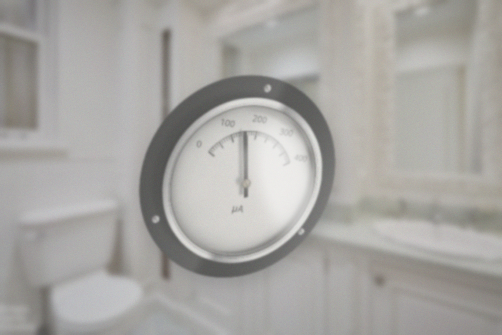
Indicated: 150,µA
